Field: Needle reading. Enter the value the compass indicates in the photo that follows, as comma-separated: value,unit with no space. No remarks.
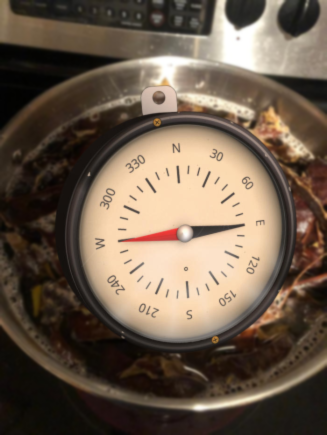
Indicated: 270,°
